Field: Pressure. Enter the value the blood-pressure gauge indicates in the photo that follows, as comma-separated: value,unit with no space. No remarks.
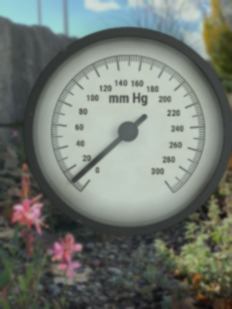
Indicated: 10,mmHg
